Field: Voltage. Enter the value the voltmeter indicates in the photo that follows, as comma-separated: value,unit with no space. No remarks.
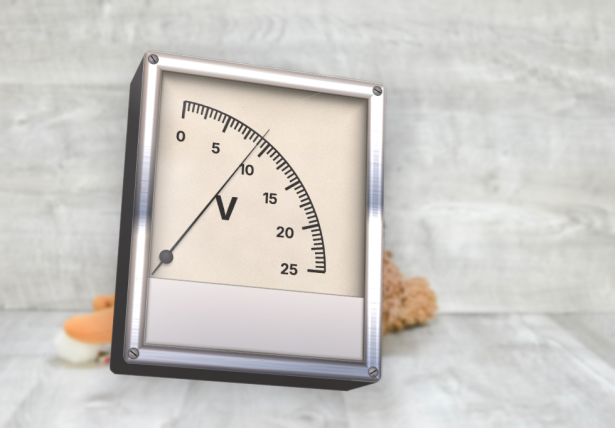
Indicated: 9,V
